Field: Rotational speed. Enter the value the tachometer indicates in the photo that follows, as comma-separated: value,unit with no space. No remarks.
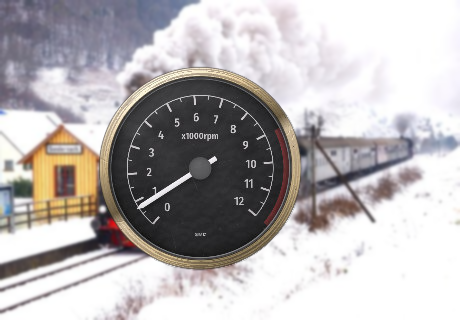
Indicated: 750,rpm
